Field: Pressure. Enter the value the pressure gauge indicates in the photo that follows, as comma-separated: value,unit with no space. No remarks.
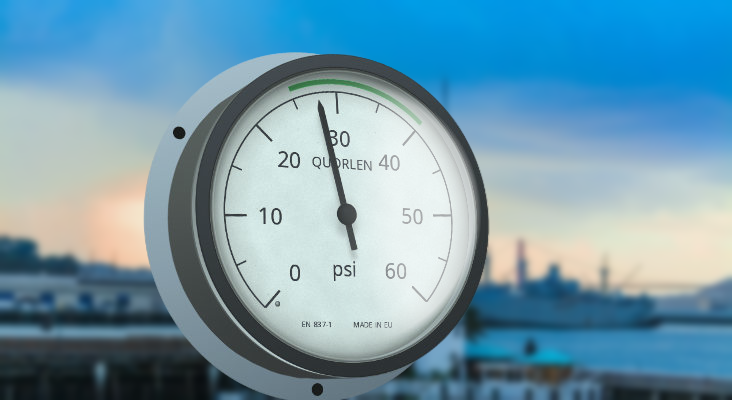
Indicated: 27.5,psi
